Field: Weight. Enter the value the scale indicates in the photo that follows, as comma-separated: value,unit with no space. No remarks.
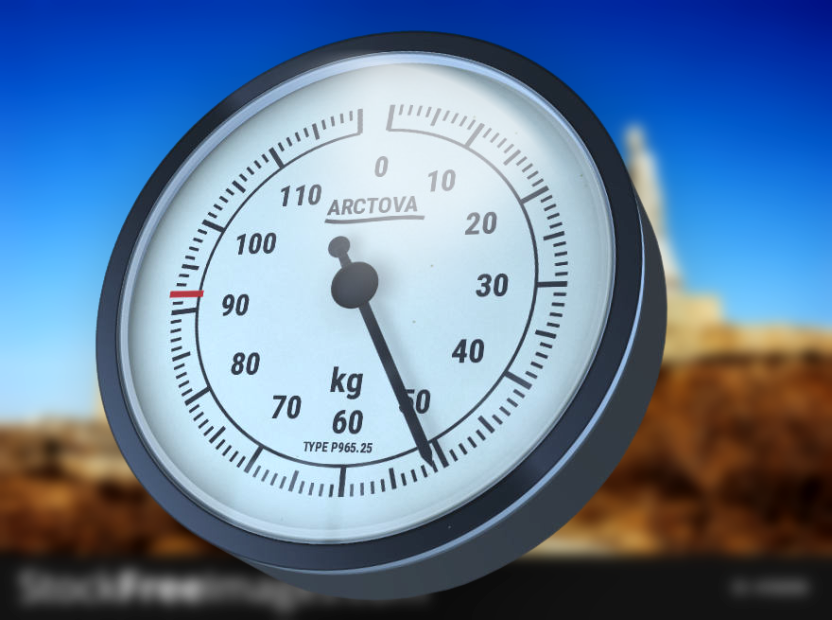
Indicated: 51,kg
